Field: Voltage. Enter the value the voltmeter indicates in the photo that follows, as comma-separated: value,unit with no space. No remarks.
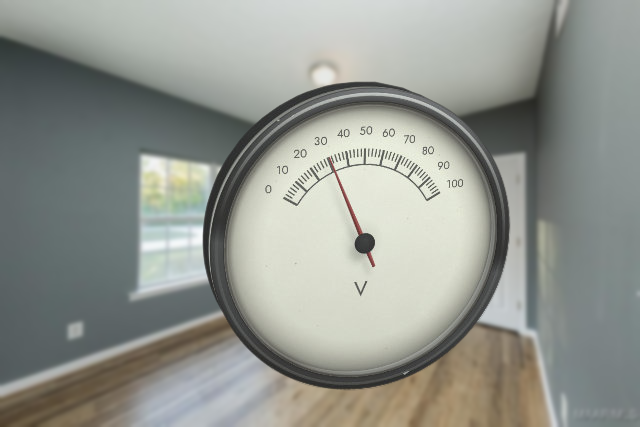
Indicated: 30,V
